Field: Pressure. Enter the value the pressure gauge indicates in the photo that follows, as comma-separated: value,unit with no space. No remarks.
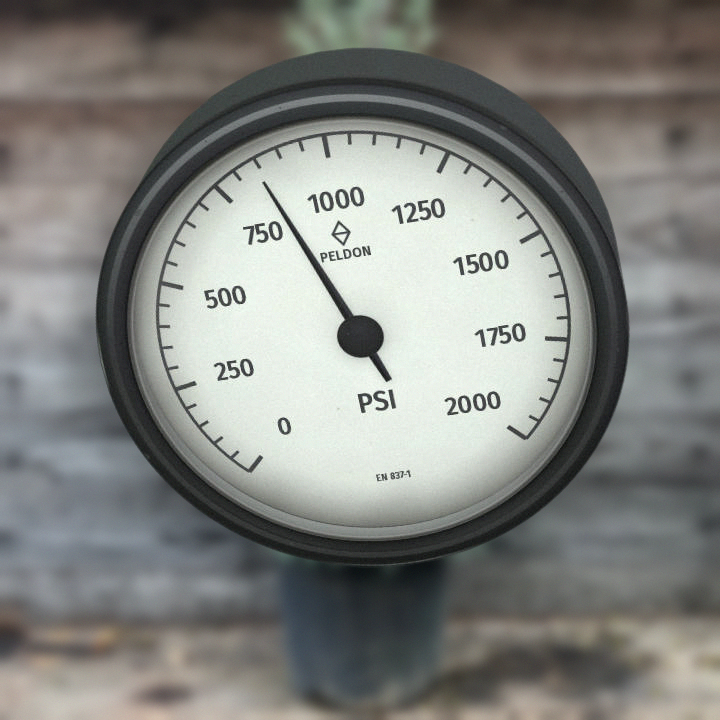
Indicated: 850,psi
